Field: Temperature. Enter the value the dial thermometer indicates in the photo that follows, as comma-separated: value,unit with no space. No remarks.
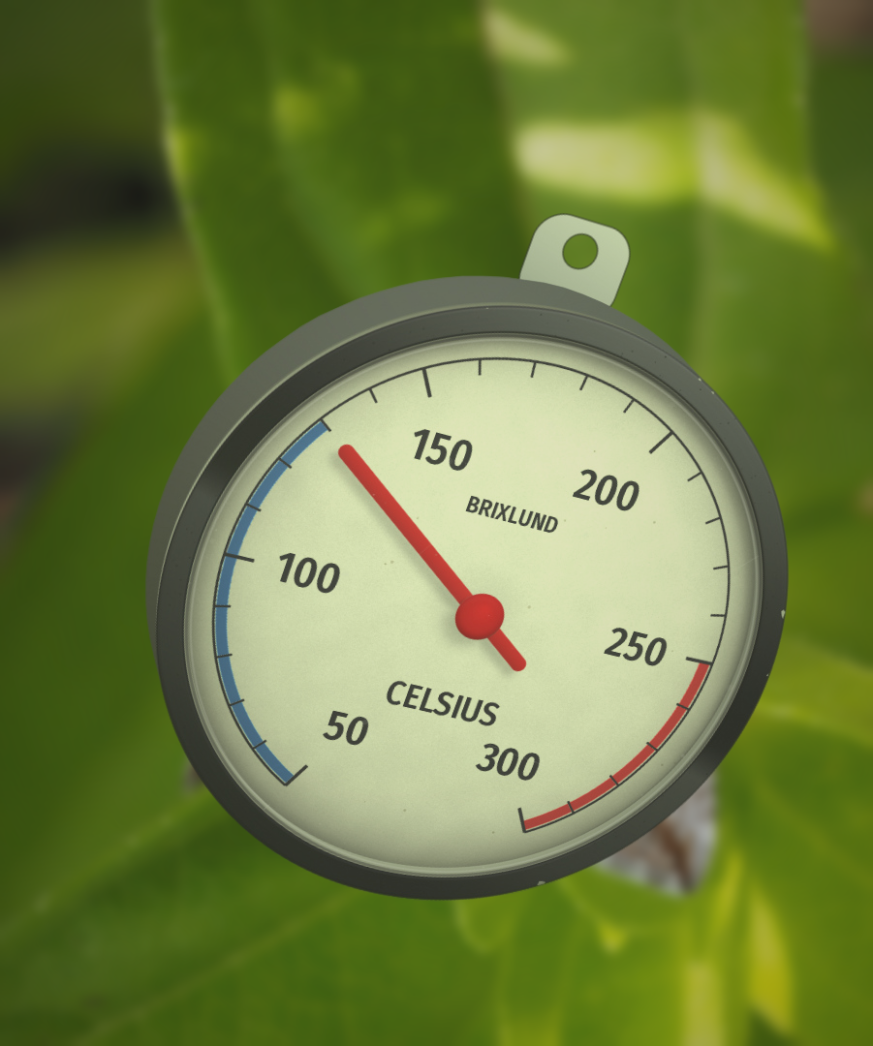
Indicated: 130,°C
